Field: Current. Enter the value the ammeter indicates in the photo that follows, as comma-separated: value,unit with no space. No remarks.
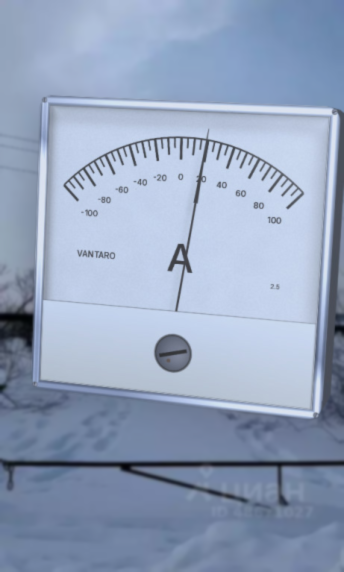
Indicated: 20,A
